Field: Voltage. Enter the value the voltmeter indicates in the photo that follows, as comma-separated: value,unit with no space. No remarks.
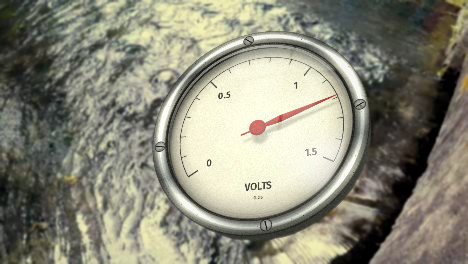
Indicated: 1.2,V
